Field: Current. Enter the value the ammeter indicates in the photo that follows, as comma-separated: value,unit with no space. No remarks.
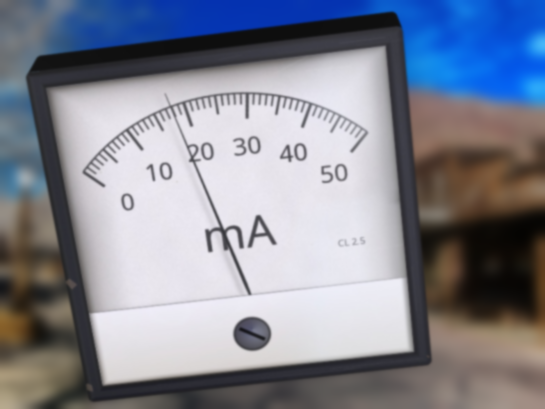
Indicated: 18,mA
